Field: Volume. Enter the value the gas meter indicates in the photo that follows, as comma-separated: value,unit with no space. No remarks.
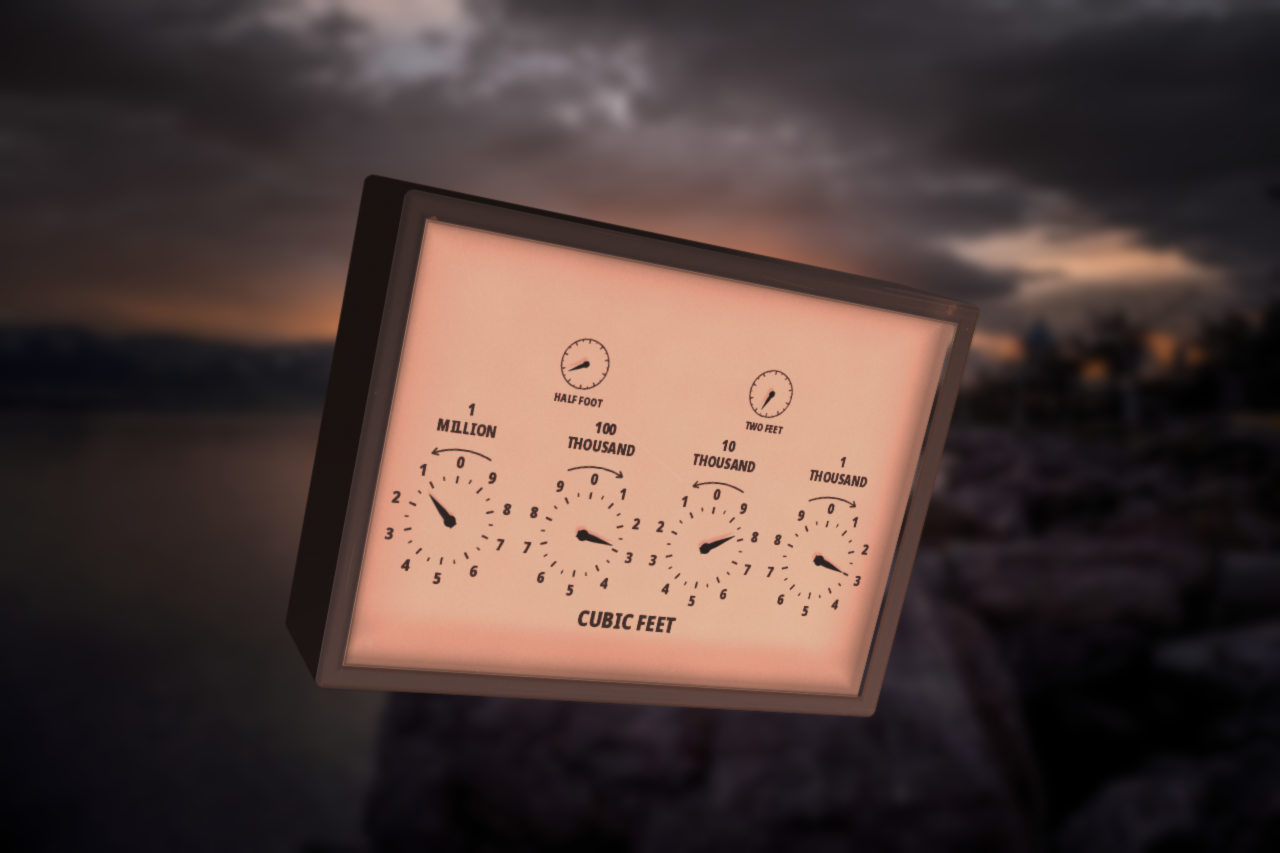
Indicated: 128300,ft³
